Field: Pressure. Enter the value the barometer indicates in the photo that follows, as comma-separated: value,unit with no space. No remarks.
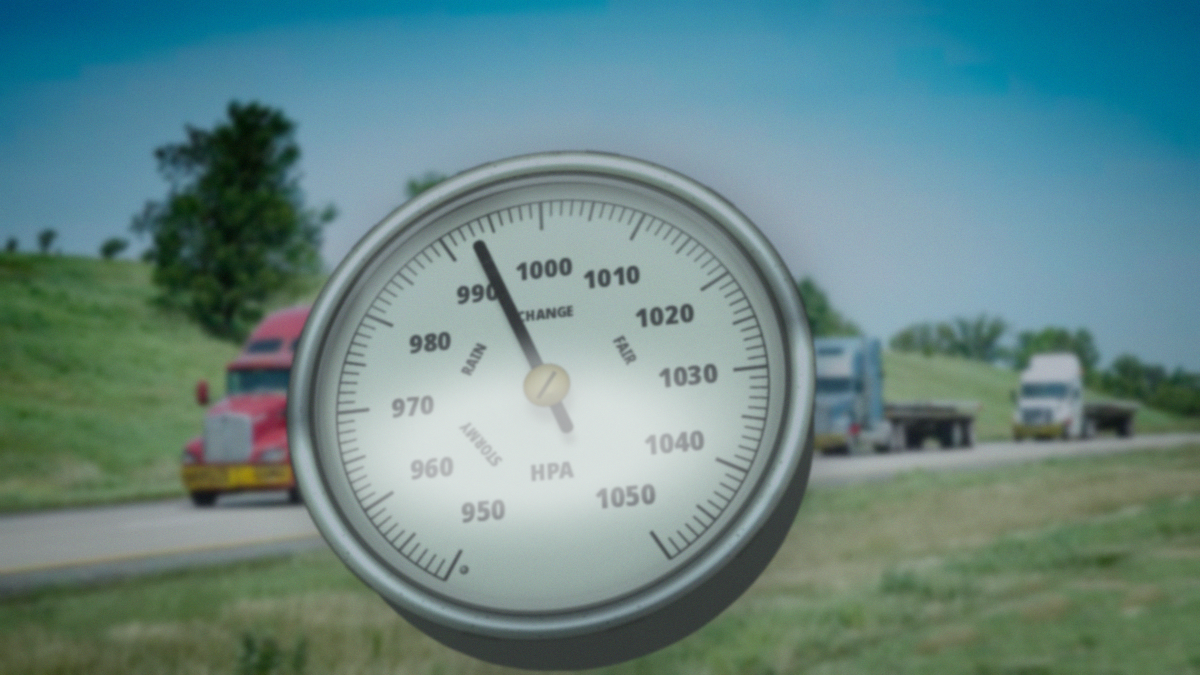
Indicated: 993,hPa
